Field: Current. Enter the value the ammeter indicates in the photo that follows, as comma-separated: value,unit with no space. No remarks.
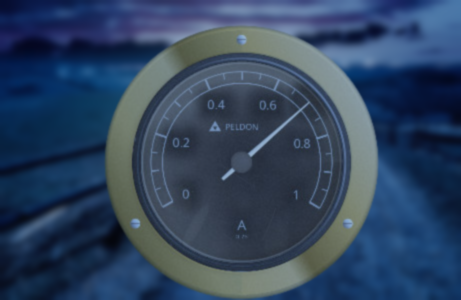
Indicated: 0.7,A
